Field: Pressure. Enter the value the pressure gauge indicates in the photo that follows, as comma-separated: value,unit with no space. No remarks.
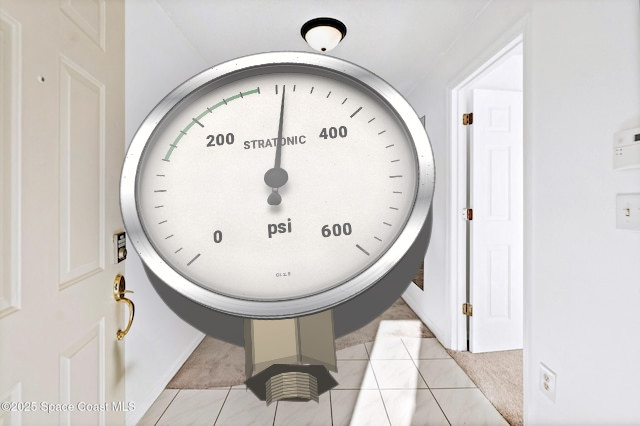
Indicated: 310,psi
